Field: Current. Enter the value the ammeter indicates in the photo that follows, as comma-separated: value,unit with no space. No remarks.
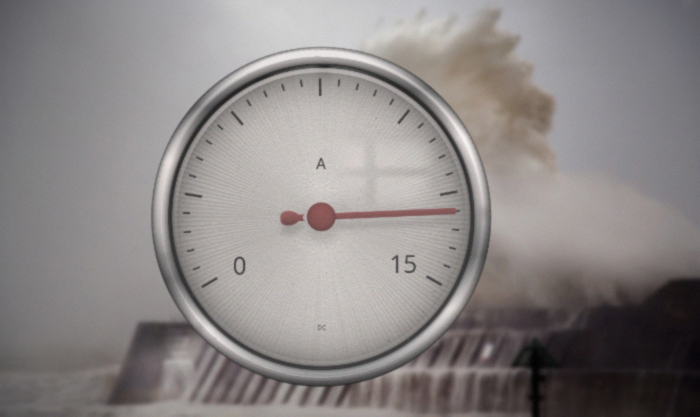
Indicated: 13,A
